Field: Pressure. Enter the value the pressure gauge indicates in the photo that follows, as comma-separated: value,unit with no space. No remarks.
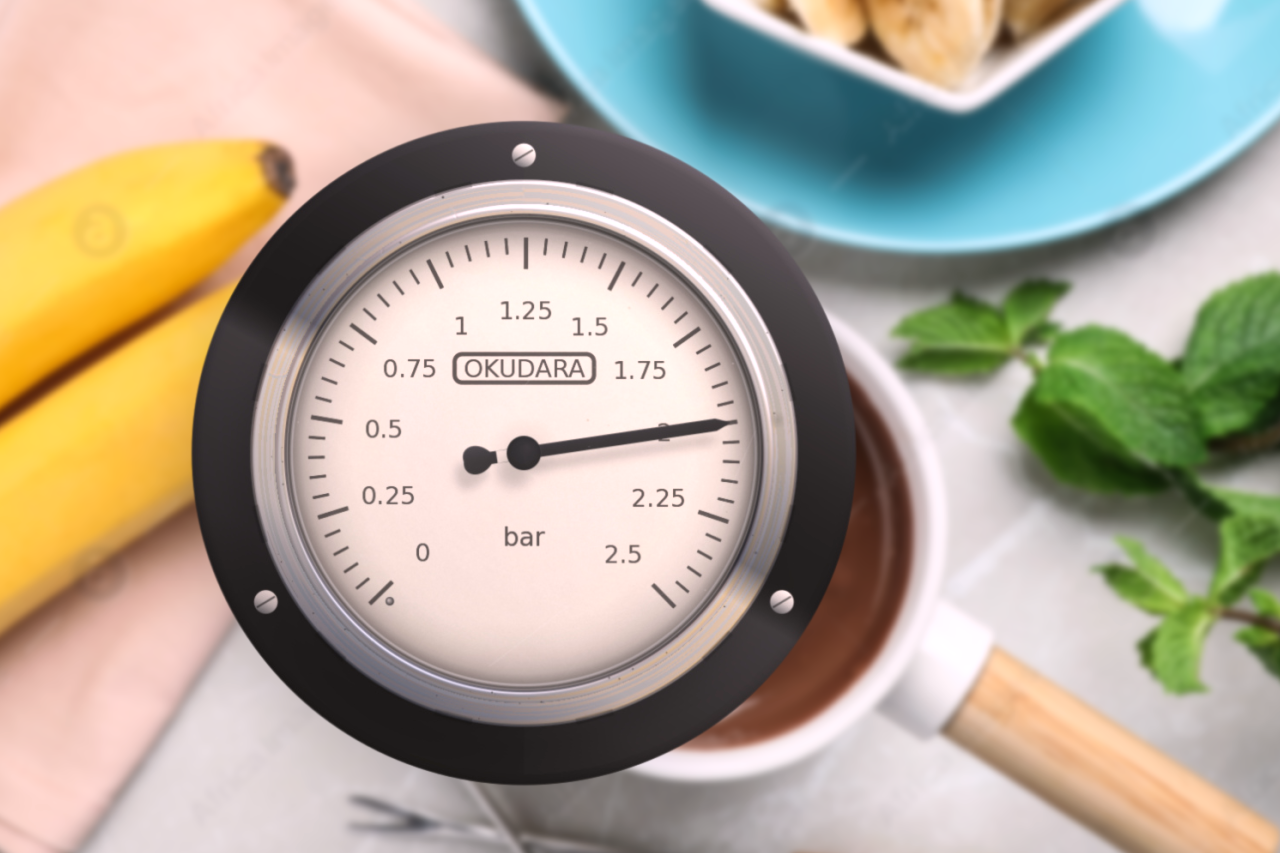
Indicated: 2,bar
